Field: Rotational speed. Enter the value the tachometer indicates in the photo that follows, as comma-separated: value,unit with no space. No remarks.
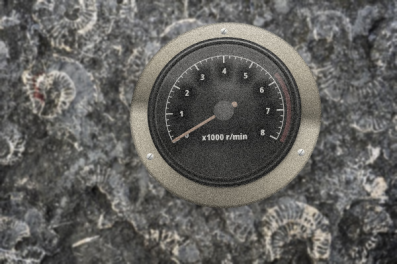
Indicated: 0,rpm
